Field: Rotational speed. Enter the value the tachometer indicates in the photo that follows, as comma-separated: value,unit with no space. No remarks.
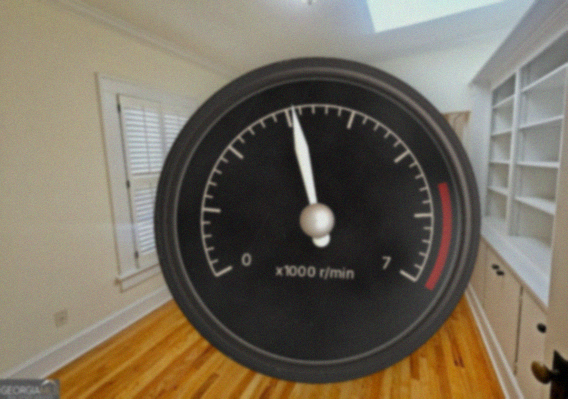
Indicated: 3100,rpm
